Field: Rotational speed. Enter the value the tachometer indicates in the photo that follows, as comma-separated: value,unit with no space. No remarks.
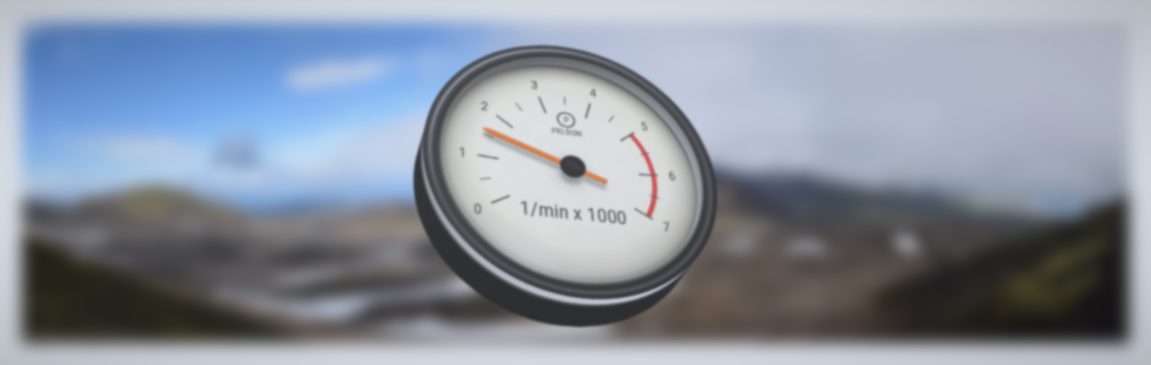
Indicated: 1500,rpm
